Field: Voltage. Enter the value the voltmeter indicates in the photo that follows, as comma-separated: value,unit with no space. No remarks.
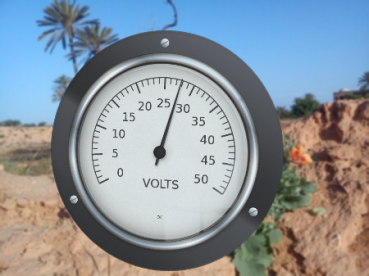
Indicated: 28,V
